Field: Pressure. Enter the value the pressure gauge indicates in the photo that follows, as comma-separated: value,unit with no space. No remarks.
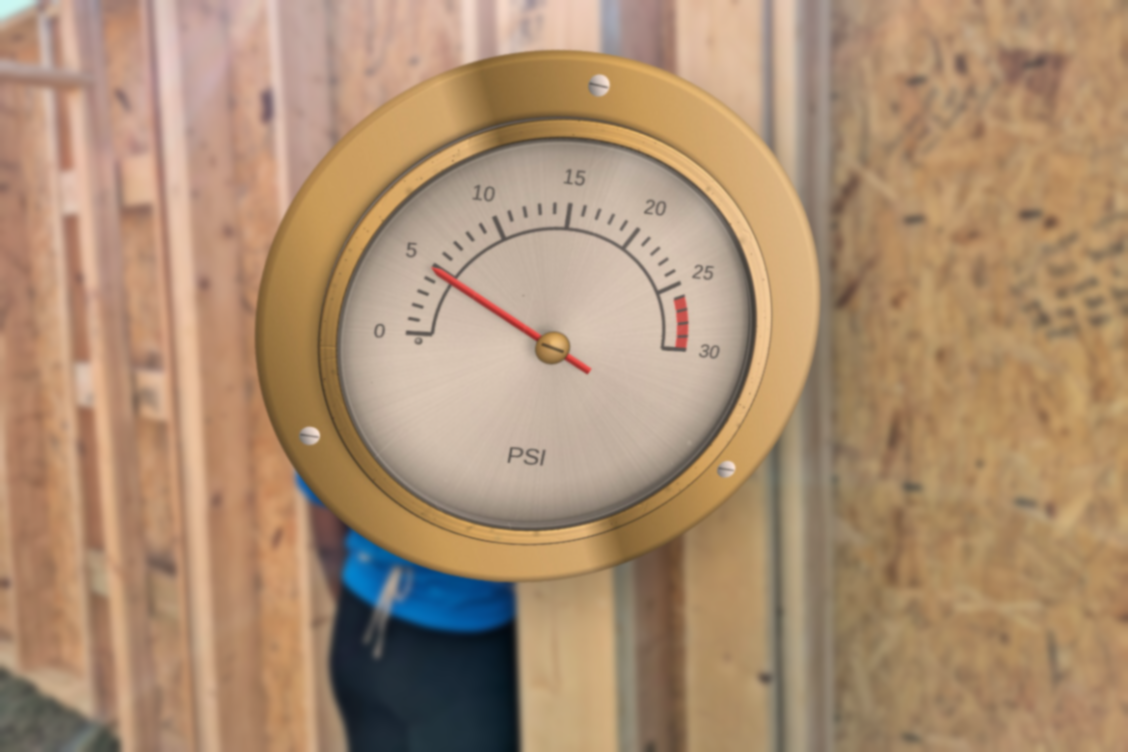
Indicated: 5,psi
